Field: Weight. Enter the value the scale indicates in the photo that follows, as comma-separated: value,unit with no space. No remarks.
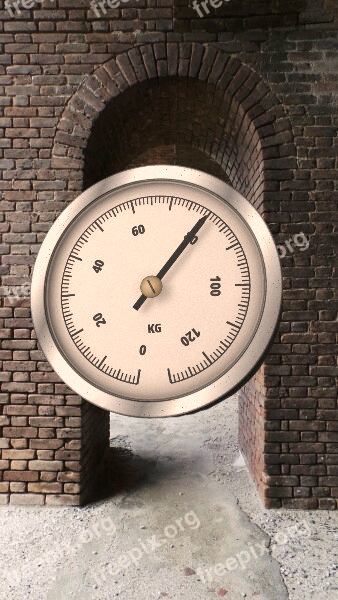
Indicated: 80,kg
